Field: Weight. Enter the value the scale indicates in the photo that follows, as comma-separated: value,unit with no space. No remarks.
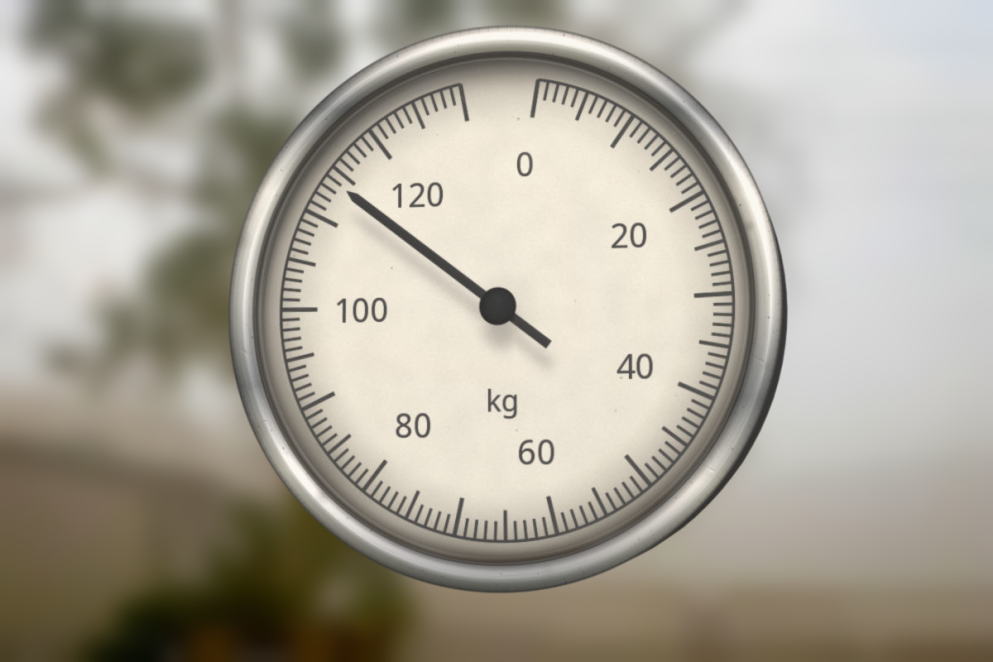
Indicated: 114,kg
